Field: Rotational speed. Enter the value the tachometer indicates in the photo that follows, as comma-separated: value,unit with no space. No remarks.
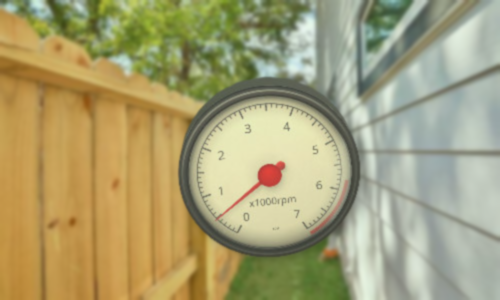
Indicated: 500,rpm
